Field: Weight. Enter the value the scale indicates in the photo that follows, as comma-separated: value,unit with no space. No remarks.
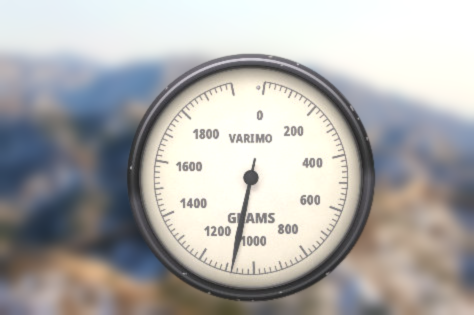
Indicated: 1080,g
